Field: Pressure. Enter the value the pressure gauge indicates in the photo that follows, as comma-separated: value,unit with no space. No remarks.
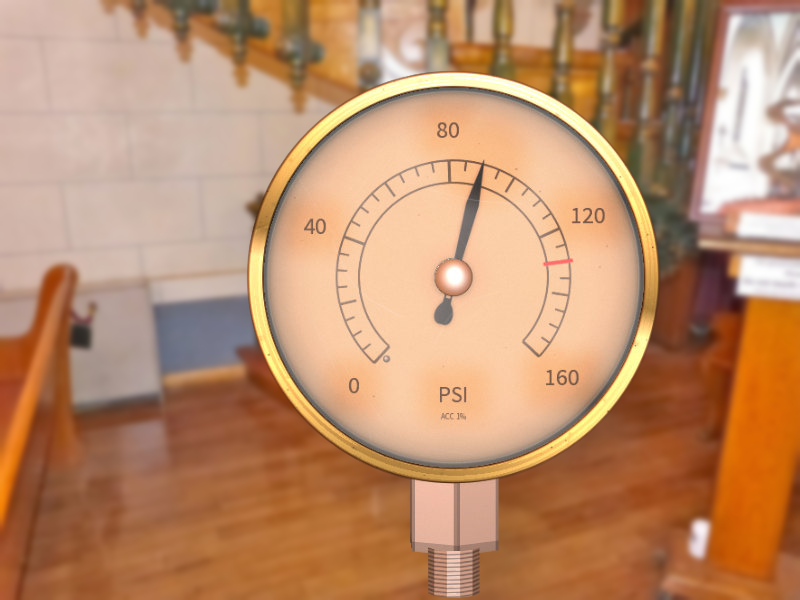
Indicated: 90,psi
